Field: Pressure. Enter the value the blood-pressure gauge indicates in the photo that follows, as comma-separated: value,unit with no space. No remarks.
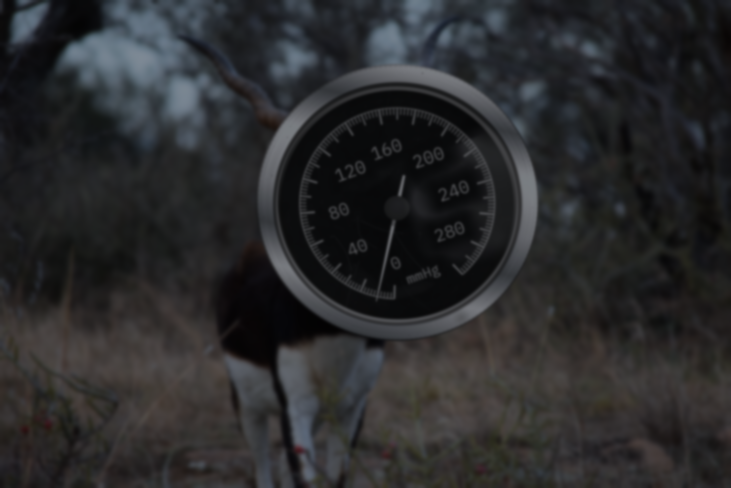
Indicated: 10,mmHg
